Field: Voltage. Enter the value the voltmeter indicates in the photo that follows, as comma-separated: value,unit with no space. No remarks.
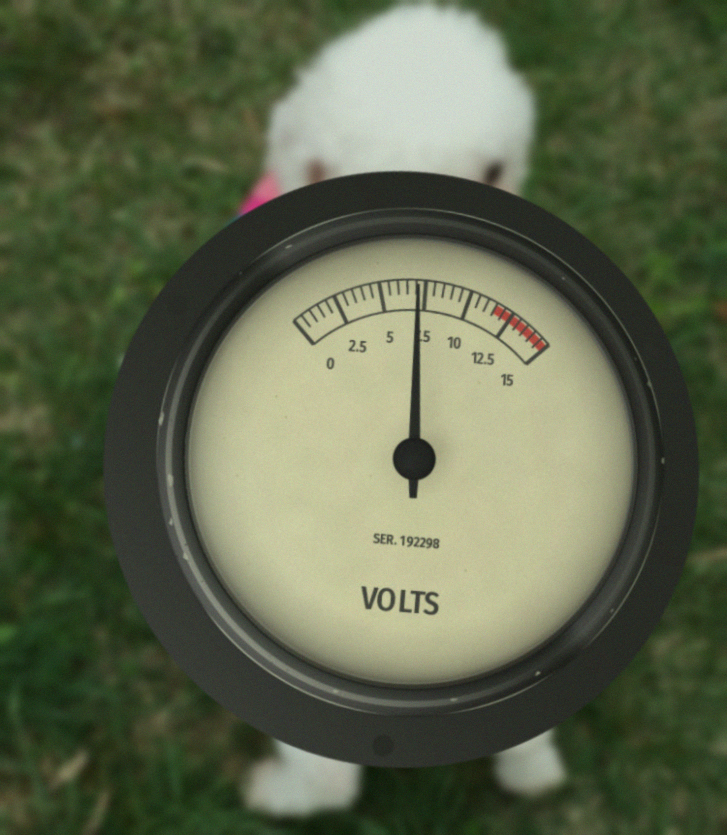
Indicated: 7,V
